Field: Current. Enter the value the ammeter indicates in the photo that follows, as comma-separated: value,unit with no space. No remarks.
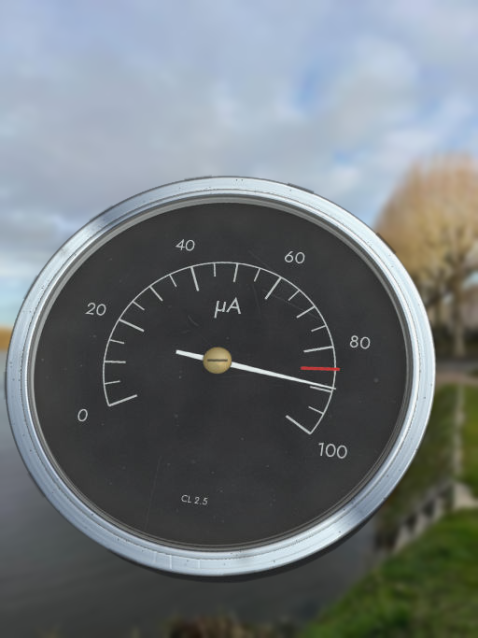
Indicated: 90,µA
